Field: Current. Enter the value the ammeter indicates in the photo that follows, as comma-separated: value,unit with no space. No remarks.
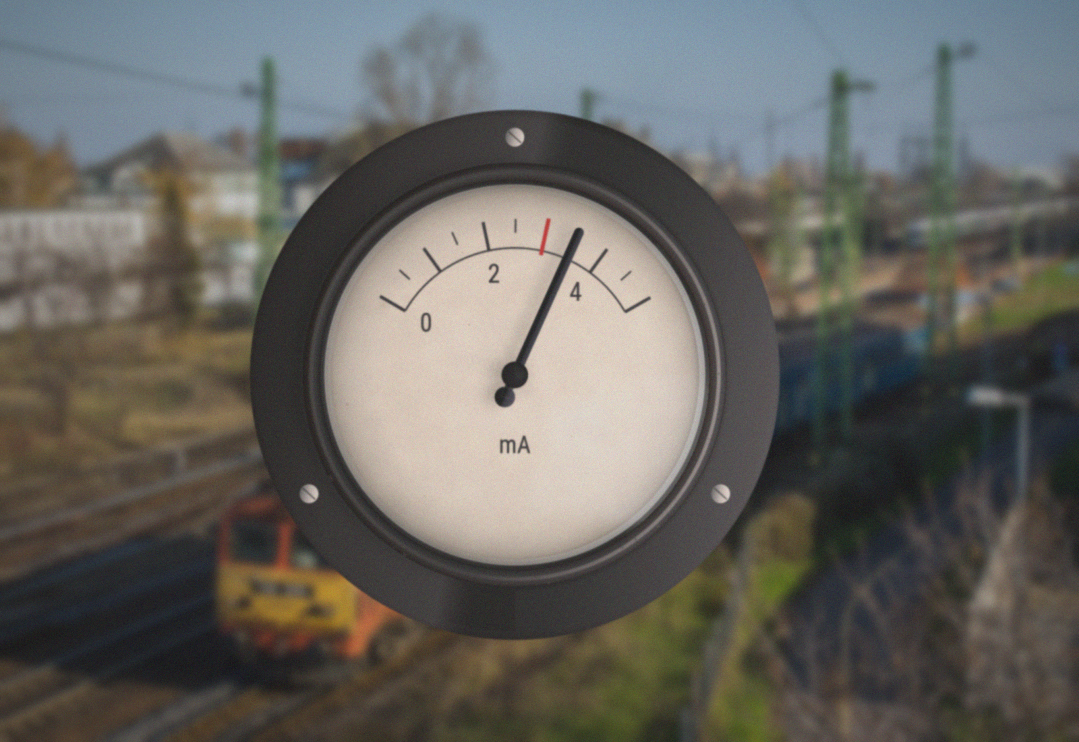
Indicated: 3.5,mA
